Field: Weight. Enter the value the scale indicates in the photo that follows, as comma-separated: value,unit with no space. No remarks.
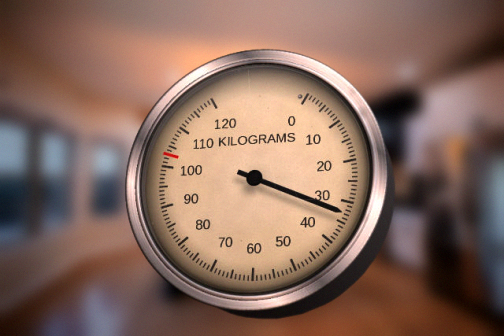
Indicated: 33,kg
